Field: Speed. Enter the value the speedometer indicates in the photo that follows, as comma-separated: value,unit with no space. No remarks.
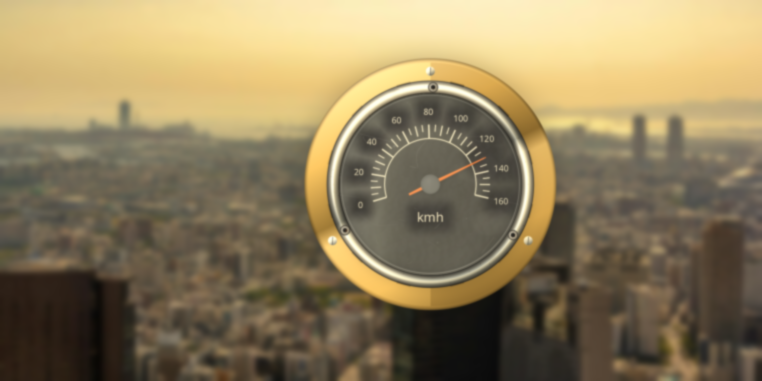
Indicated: 130,km/h
